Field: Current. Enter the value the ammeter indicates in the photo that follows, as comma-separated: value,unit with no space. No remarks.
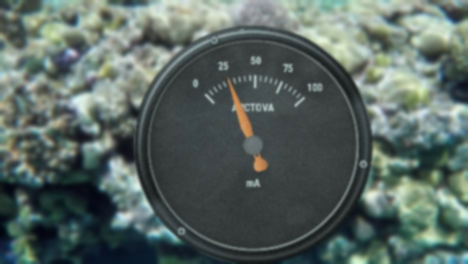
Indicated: 25,mA
